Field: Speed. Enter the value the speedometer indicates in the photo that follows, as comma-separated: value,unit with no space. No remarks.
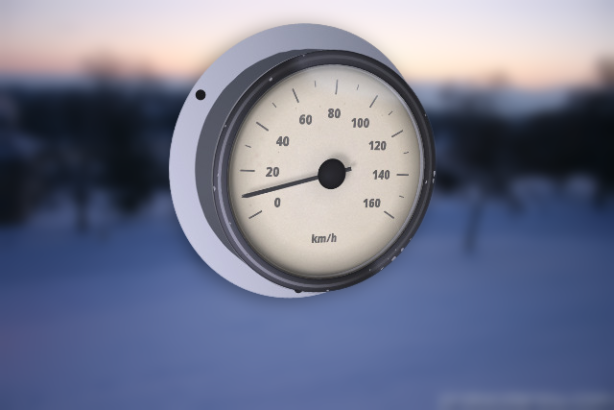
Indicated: 10,km/h
